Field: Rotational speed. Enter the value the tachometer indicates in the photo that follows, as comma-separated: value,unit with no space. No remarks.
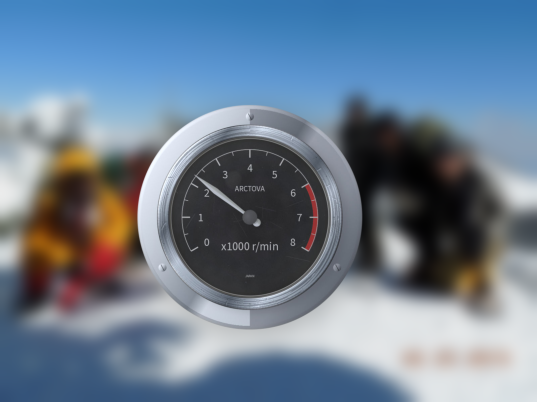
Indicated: 2250,rpm
